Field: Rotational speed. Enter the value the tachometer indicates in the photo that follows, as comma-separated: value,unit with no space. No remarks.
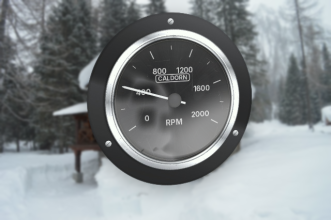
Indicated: 400,rpm
